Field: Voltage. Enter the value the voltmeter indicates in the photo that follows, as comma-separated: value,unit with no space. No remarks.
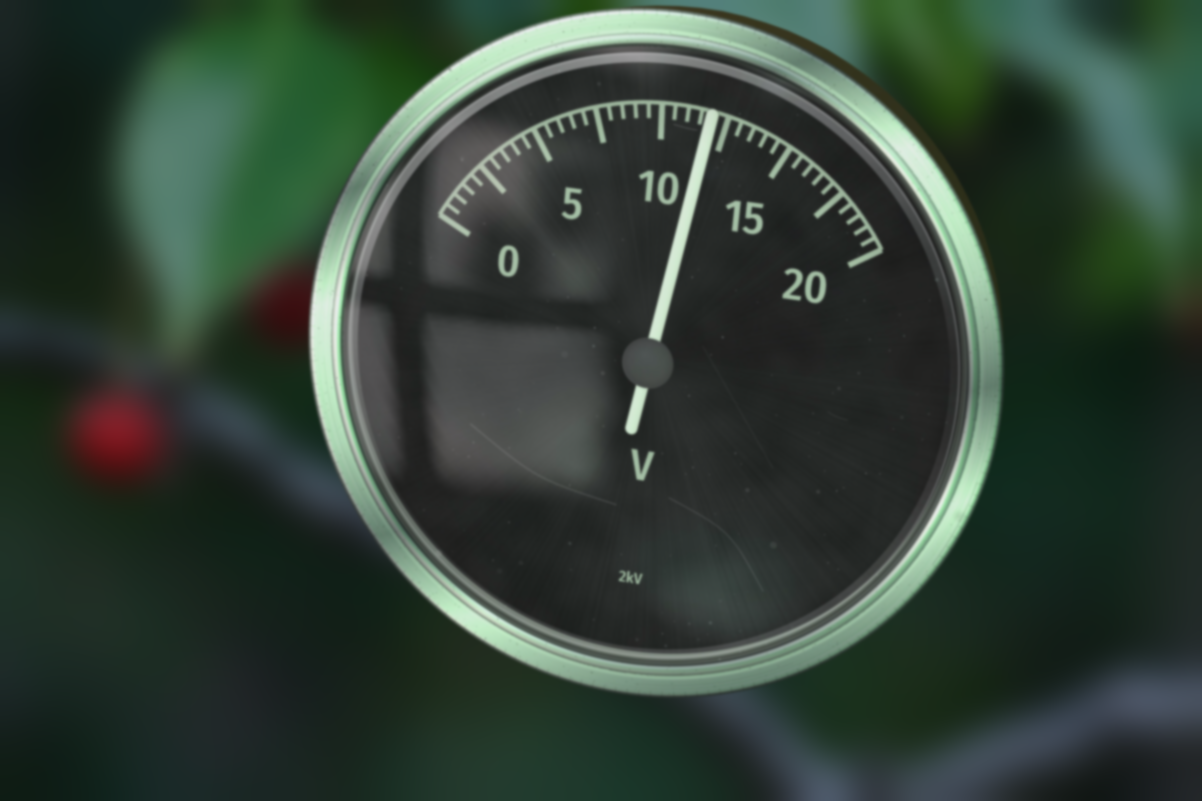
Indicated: 12,V
